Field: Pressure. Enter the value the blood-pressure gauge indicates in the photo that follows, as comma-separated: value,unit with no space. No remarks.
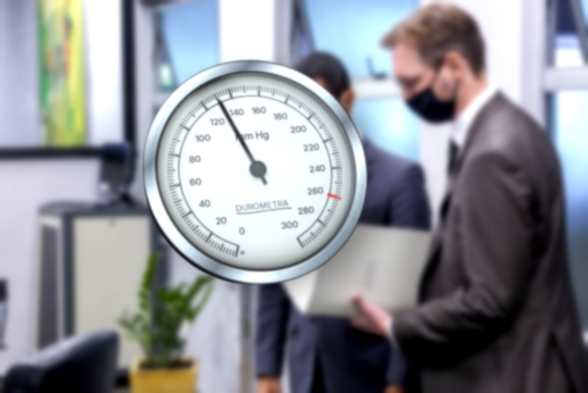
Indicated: 130,mmHg
